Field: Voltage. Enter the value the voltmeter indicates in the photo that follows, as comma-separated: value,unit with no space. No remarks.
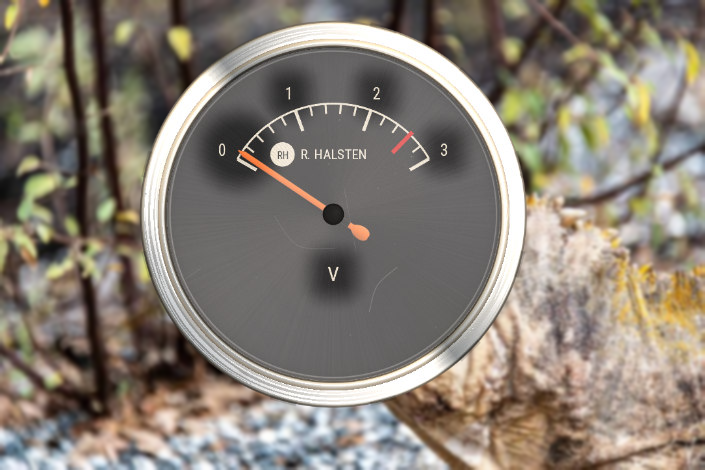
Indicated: 0.1,V
